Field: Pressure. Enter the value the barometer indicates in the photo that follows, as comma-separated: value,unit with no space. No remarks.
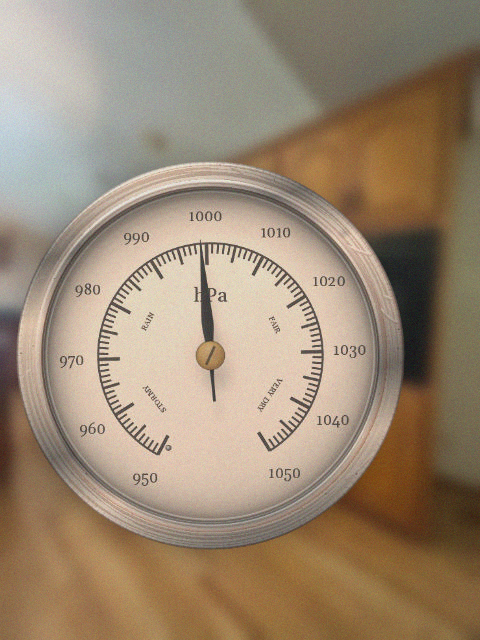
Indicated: 999,hPa
